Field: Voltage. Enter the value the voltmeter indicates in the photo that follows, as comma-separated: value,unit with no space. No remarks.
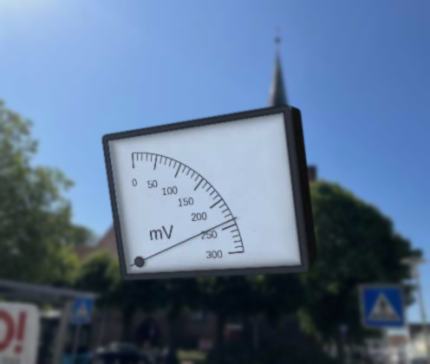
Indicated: 240,mV
